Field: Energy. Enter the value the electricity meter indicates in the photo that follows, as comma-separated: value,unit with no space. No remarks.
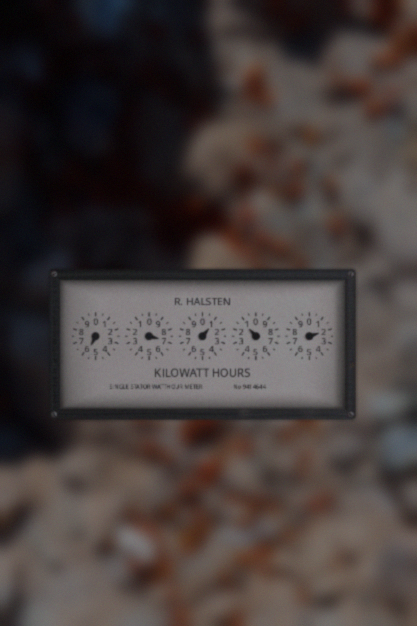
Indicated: 57112,kWh
